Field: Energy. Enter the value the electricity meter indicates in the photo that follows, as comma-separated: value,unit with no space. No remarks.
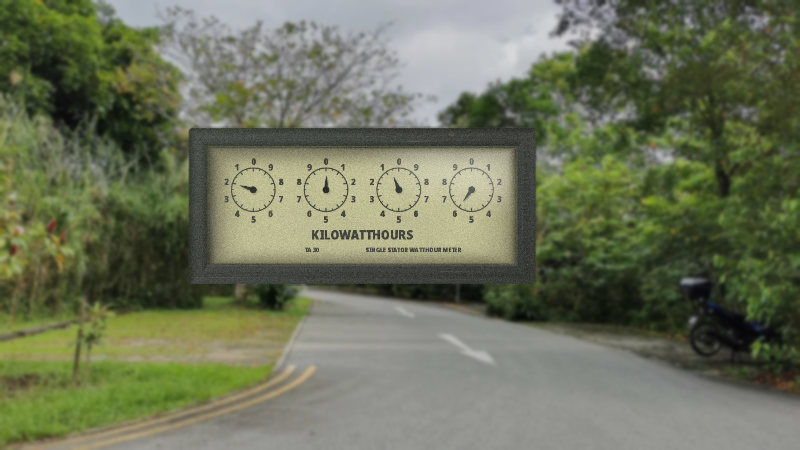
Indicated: 2006,kWh
